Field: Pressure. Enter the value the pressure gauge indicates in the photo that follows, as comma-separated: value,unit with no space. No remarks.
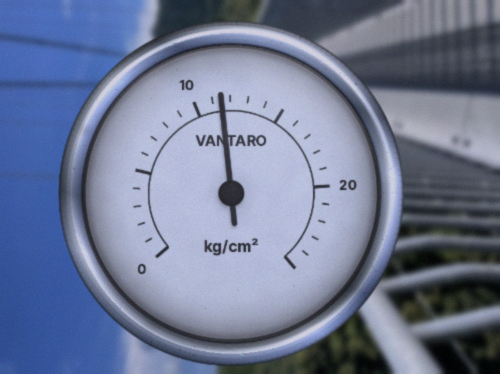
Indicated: 11.5,kg/cm²
